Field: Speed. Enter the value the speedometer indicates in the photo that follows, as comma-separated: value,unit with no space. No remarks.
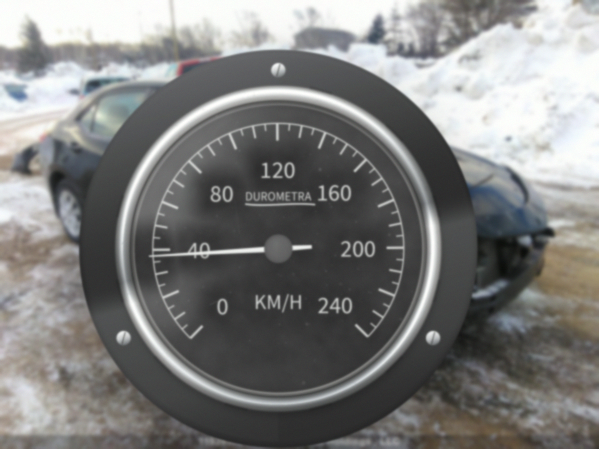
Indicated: 37.5,km/h
